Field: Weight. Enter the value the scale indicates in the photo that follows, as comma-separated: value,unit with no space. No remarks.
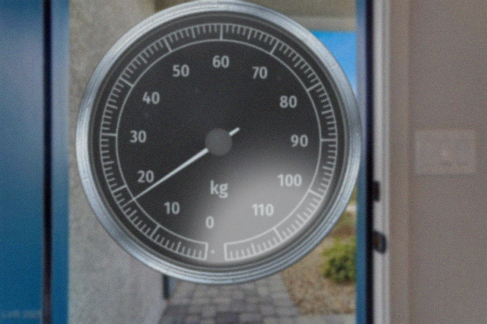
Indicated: 17,kg
